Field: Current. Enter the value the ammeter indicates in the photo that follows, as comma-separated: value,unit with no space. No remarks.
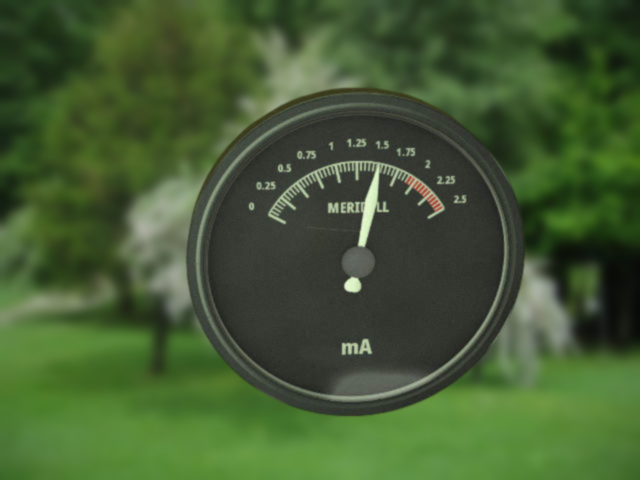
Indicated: 1.5,mA
